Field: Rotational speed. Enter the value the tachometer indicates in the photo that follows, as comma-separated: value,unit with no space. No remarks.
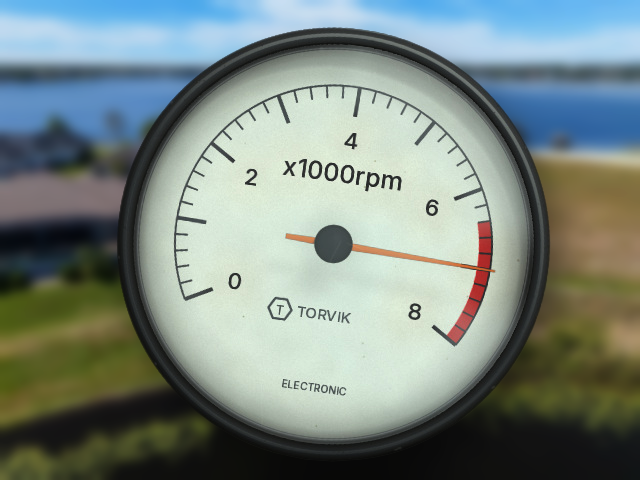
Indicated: 7000,rpm
